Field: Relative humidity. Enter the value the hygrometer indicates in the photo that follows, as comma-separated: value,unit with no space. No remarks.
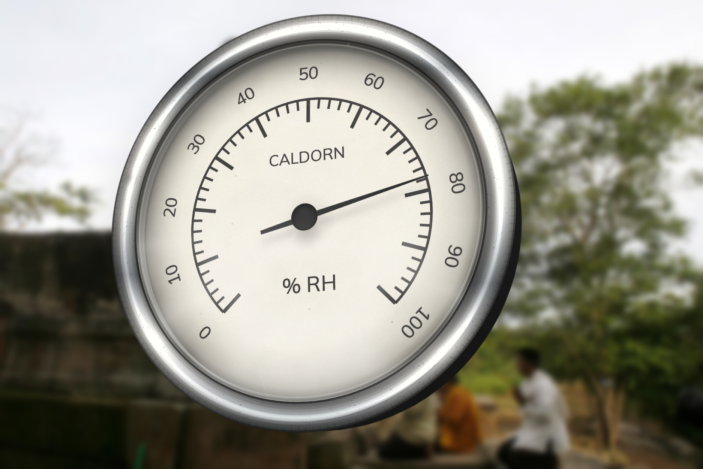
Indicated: 78,%
